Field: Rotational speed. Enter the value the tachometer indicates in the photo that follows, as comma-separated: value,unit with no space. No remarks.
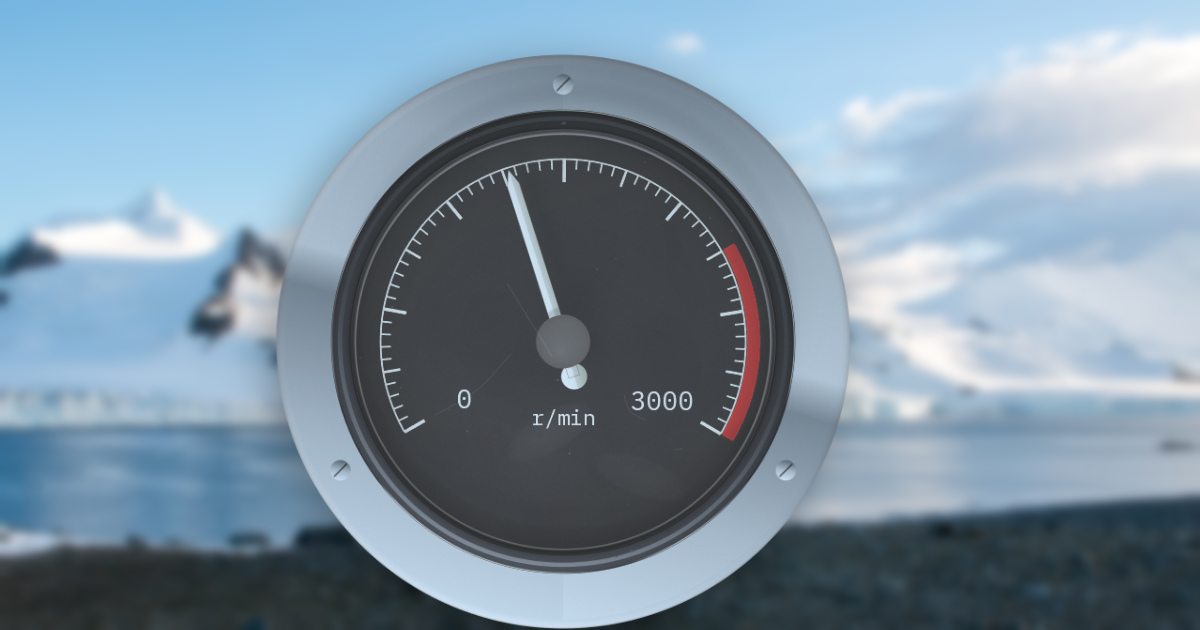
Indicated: 1275,rpm
